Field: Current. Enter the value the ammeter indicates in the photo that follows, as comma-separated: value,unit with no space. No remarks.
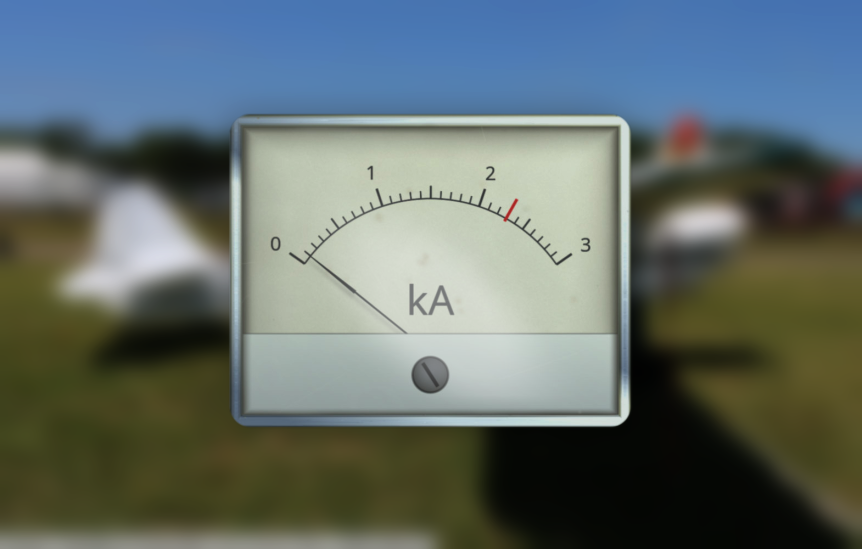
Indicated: 0.1,kA
